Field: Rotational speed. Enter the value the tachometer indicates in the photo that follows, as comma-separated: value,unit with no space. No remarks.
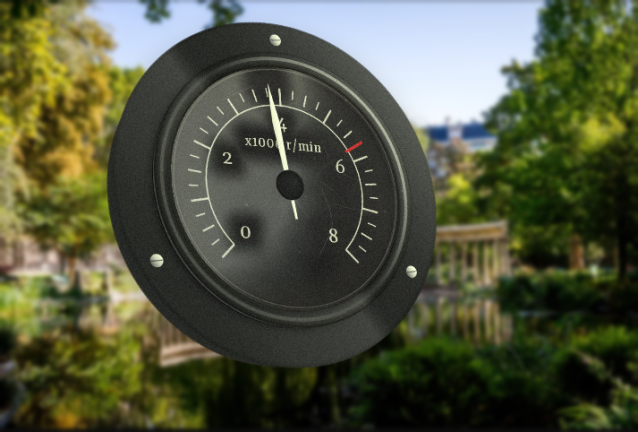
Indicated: 3750,rpm
